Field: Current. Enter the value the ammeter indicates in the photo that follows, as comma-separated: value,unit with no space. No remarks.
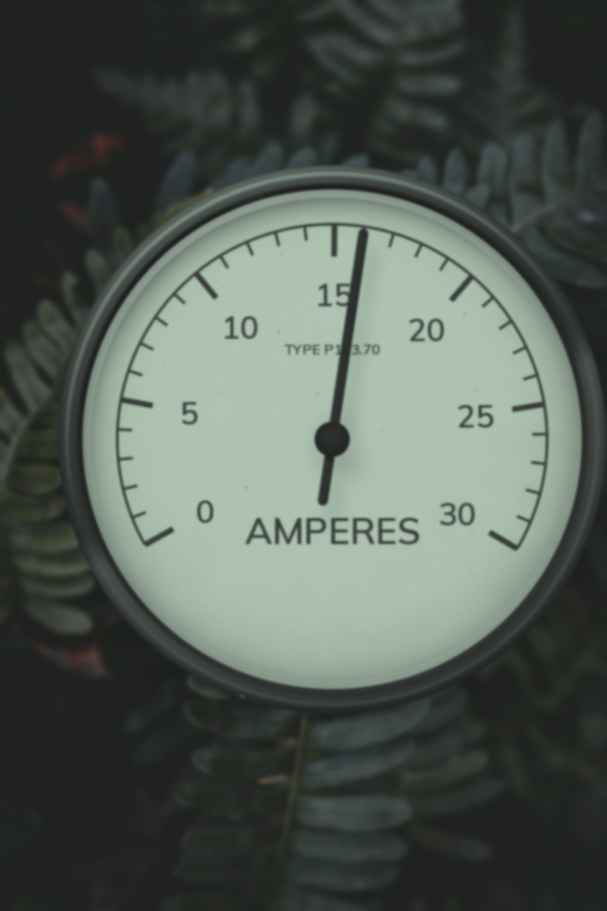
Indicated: 16,A
